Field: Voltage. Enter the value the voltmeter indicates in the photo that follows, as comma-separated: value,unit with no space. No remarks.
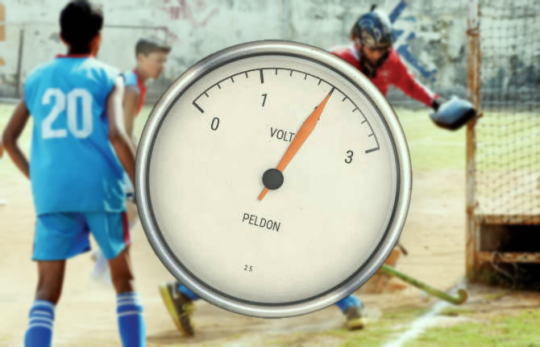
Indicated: 2,V
